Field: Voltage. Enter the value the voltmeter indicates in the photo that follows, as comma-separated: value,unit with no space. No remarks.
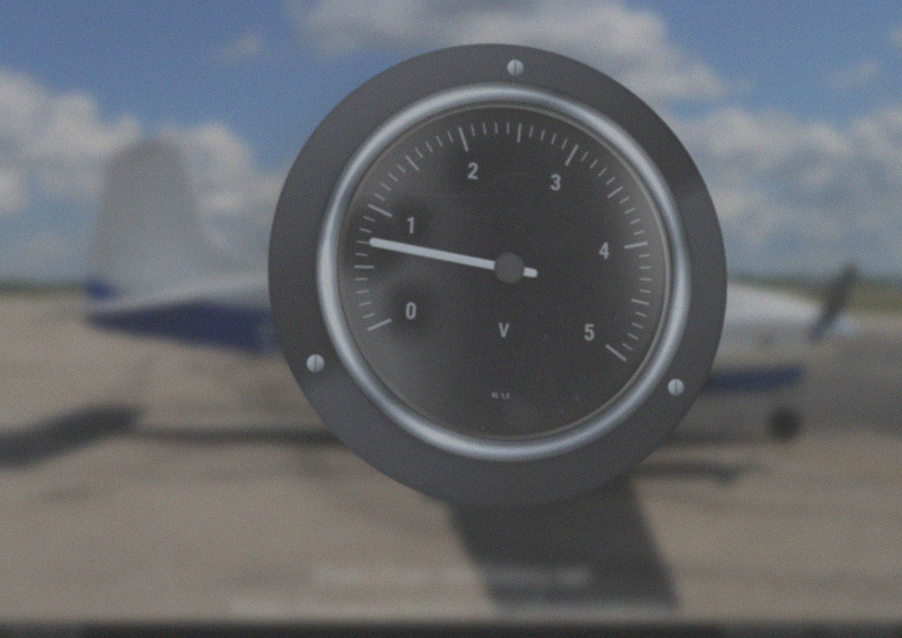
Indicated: 0.7,V
